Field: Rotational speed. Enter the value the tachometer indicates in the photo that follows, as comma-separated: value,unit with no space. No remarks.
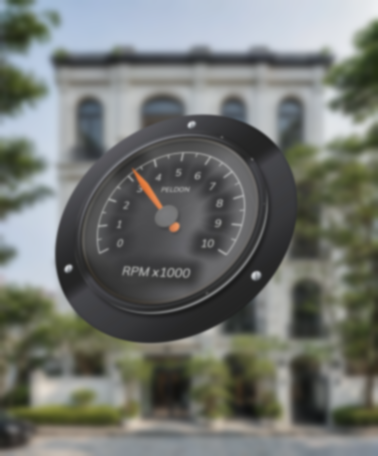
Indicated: 3250,rpm
